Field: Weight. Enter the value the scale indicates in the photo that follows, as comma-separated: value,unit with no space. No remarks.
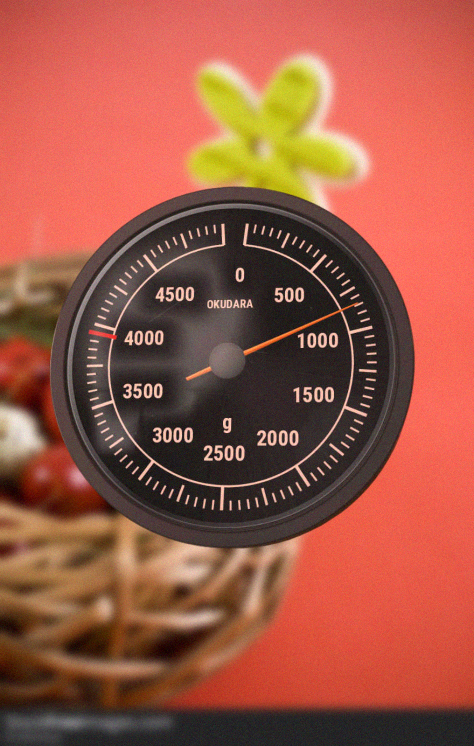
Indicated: 850,g
